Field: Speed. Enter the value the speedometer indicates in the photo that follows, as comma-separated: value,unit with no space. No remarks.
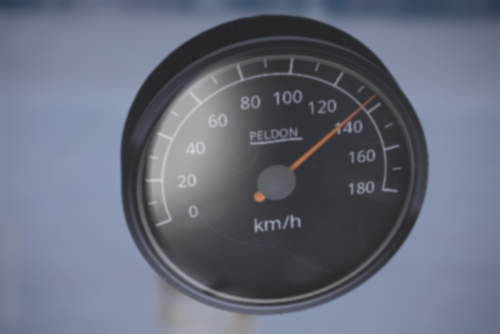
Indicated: 135,km/h
